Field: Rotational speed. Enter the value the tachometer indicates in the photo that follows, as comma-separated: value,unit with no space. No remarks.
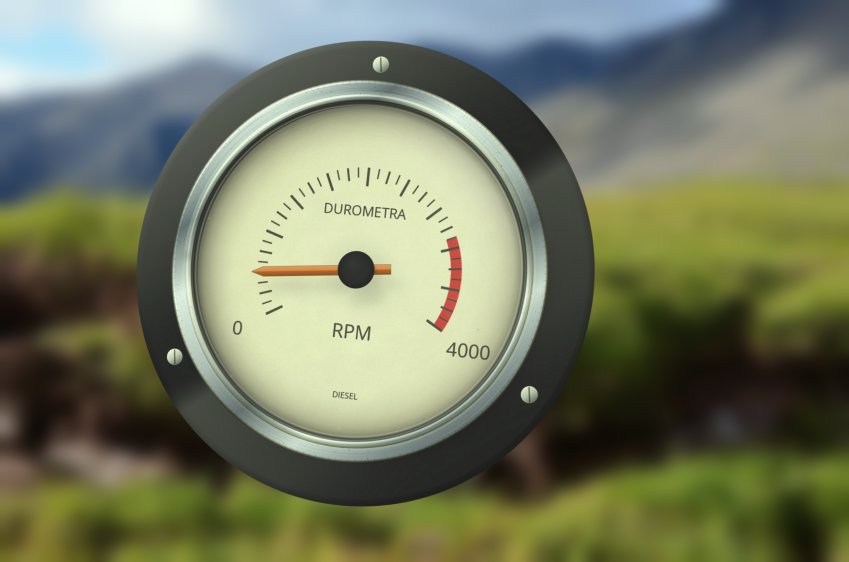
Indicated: 400,rpm
